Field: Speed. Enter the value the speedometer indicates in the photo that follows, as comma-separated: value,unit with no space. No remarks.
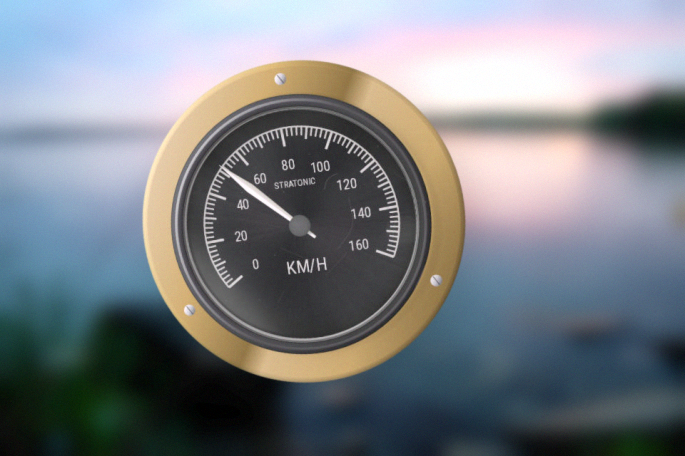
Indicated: 52,km/h
